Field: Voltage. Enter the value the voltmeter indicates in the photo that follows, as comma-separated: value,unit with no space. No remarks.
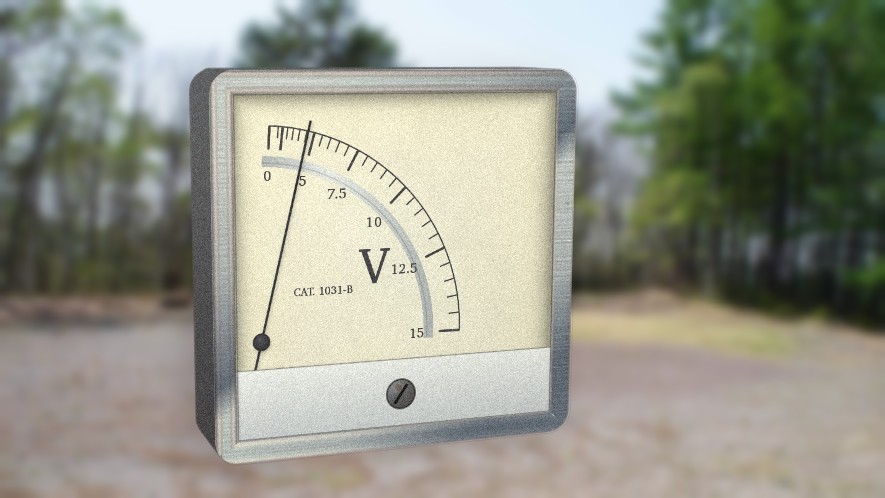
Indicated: 4.5,V
